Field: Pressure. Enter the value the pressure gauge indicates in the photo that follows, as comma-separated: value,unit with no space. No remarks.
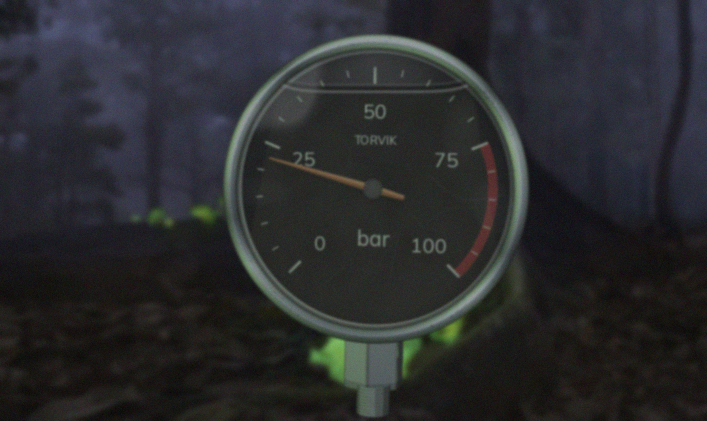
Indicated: 22.5,bar
